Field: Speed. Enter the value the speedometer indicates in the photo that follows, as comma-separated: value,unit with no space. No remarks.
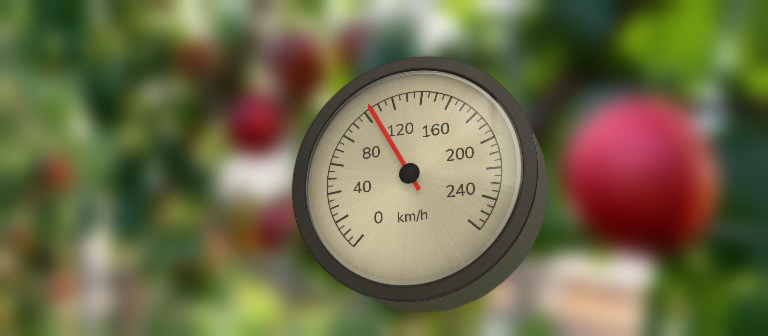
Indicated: 105,km/h
